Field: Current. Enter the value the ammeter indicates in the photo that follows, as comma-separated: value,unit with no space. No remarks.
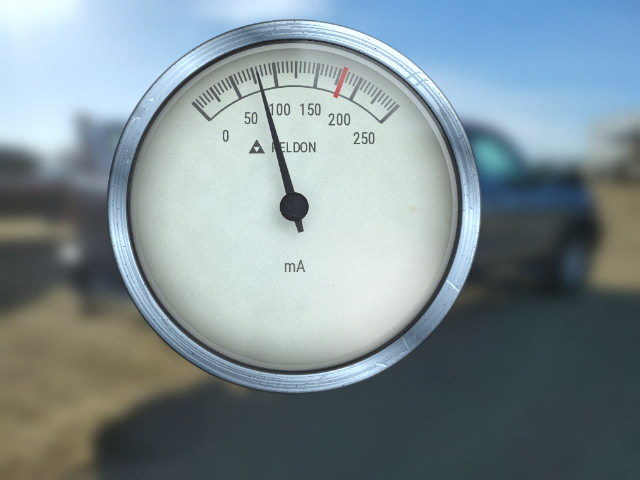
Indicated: 80,mA
